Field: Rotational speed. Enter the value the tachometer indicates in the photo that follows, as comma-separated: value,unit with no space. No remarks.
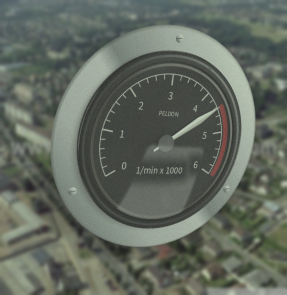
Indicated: 4400,rpm
